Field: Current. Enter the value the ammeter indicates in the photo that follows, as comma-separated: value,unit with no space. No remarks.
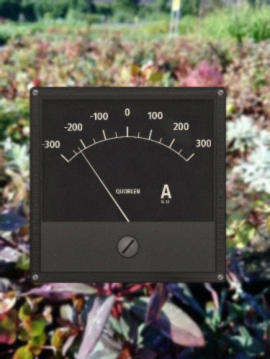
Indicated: -225,A
